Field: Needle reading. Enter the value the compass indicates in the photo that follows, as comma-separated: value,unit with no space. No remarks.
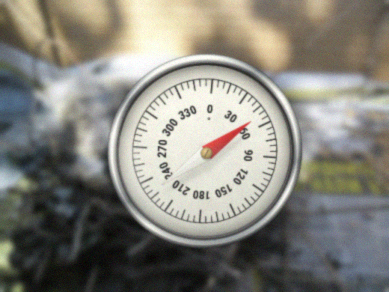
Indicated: 50,°
